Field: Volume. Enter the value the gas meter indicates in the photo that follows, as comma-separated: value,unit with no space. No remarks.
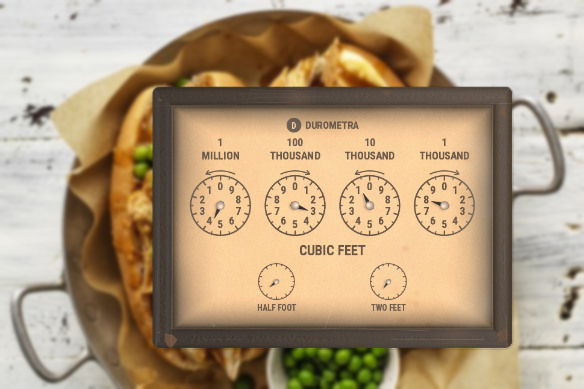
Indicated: 430800,ft³
